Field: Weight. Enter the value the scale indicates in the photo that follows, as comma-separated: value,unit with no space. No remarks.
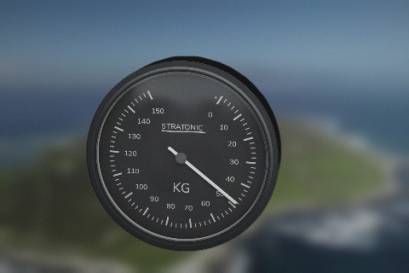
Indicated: 48,kg
